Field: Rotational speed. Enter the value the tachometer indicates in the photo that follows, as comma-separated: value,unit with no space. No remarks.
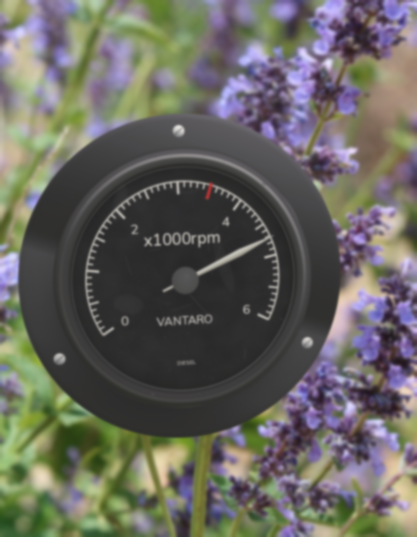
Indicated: 4700,rpm
